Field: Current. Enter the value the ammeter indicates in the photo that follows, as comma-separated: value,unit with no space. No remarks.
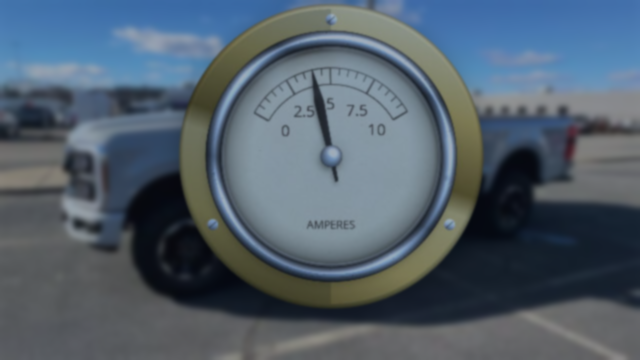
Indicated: 4,A
